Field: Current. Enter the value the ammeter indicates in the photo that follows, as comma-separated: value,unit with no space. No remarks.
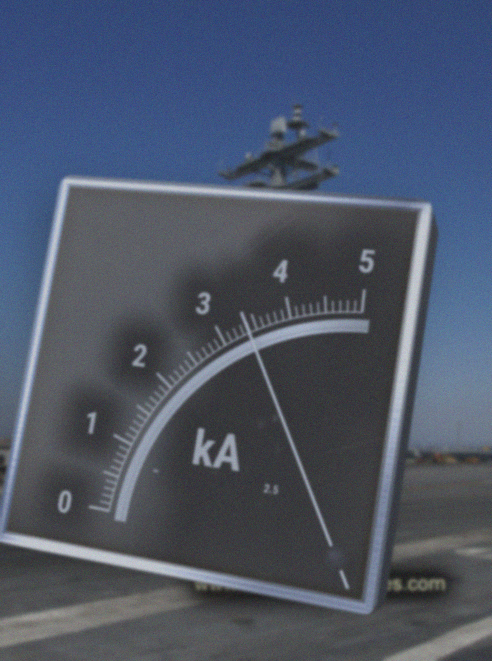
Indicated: 3.4,kA
